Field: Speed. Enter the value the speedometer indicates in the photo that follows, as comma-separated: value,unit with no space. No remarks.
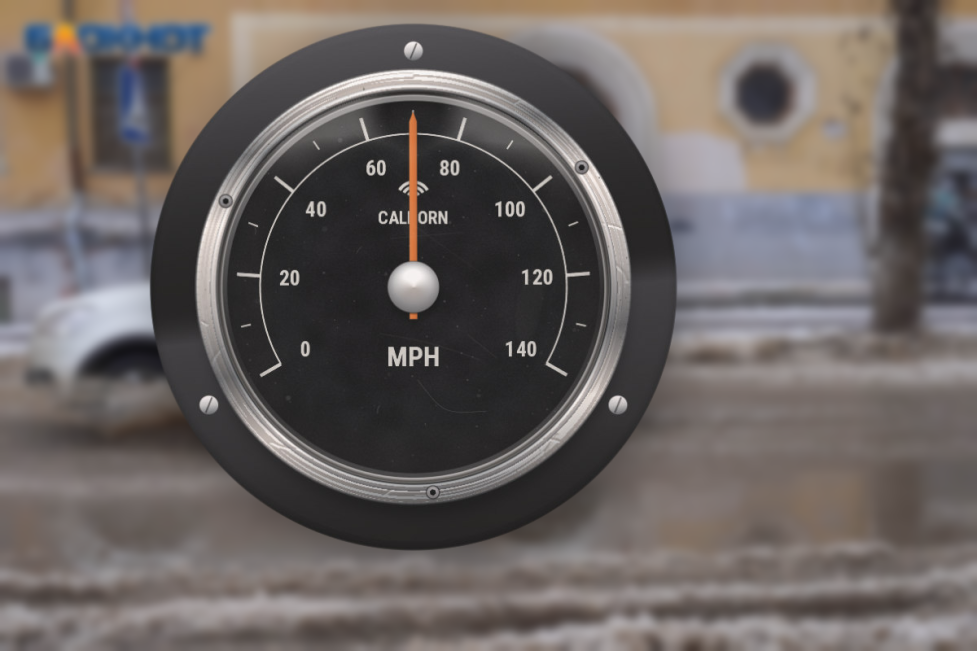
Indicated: 70,mph
